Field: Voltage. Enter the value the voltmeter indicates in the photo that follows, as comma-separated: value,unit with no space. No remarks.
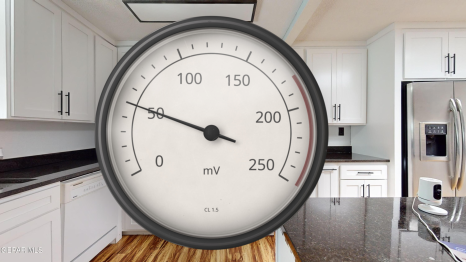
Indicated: 50,mV
